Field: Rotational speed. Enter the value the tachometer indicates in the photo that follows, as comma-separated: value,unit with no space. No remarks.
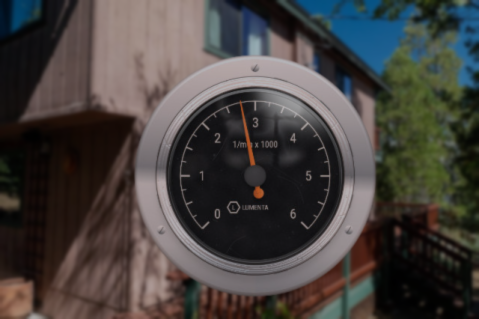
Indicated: 2750,rpm
